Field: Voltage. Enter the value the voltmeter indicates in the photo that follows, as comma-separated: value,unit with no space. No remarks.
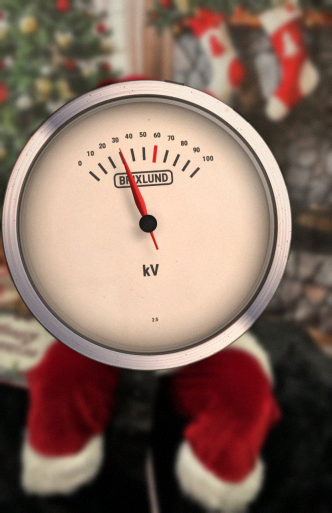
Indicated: 30,kV
